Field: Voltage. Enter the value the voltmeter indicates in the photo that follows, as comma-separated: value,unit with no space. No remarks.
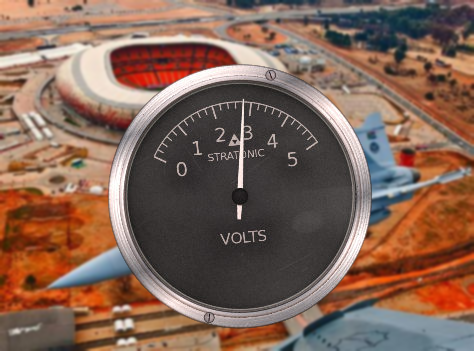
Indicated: 2.8,V
